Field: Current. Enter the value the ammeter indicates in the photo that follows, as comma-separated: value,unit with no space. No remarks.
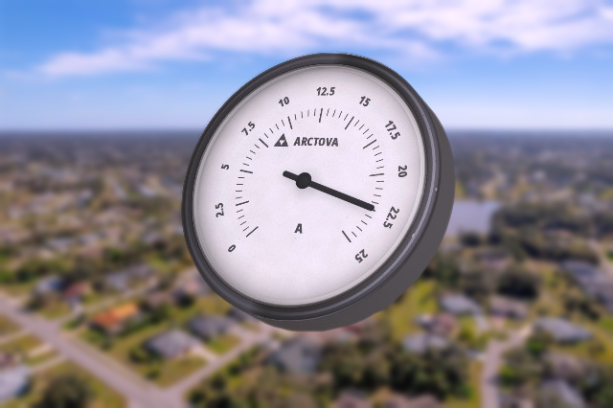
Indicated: 22.5,A
